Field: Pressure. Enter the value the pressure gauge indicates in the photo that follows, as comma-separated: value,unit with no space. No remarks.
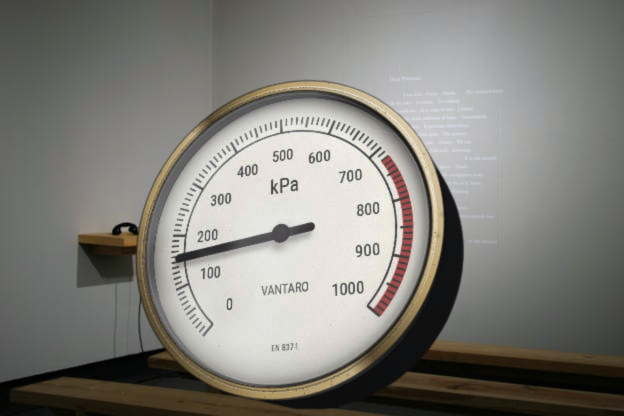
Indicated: 150,kPa
